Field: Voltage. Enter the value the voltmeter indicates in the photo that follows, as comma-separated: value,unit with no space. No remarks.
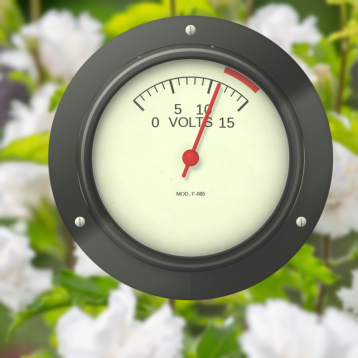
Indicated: 11,V
